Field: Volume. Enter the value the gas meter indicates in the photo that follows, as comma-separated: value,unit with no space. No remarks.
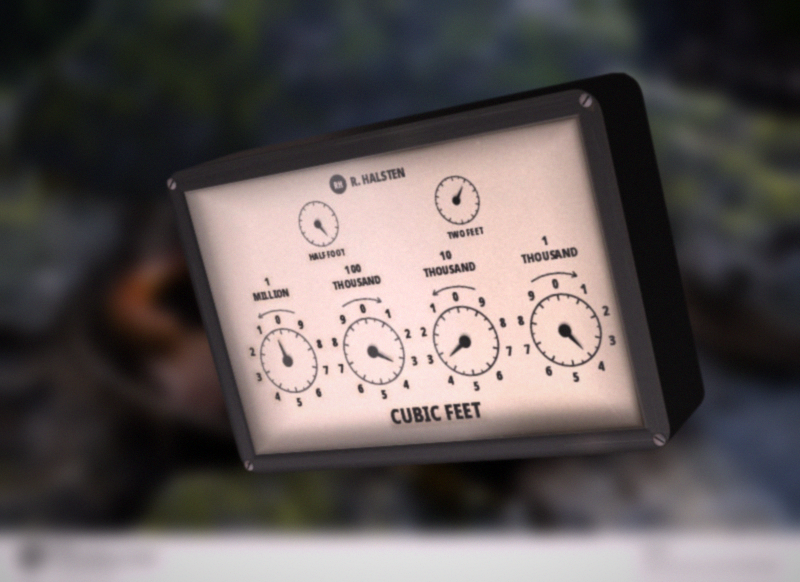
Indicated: 33400,ft³
